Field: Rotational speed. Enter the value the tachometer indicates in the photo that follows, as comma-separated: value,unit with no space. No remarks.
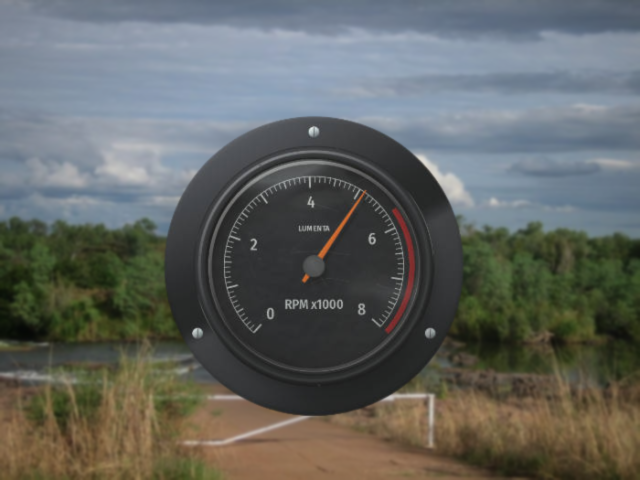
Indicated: 5100,rpm
